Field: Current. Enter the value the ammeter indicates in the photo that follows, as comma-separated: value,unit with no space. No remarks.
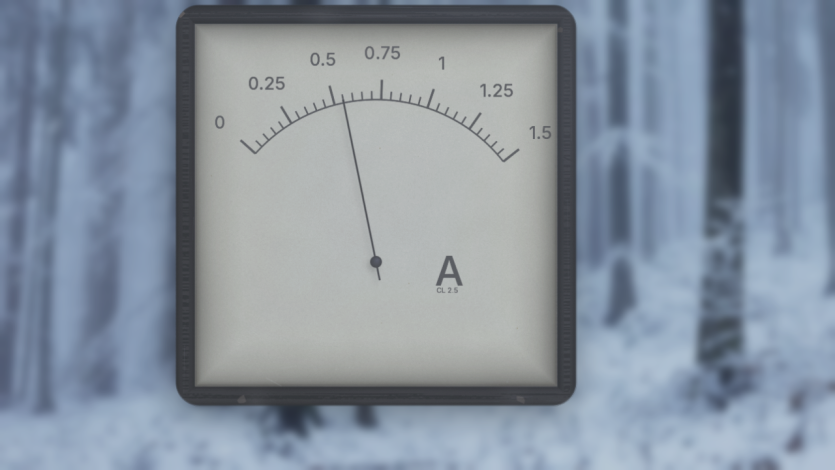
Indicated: 0.55,A
